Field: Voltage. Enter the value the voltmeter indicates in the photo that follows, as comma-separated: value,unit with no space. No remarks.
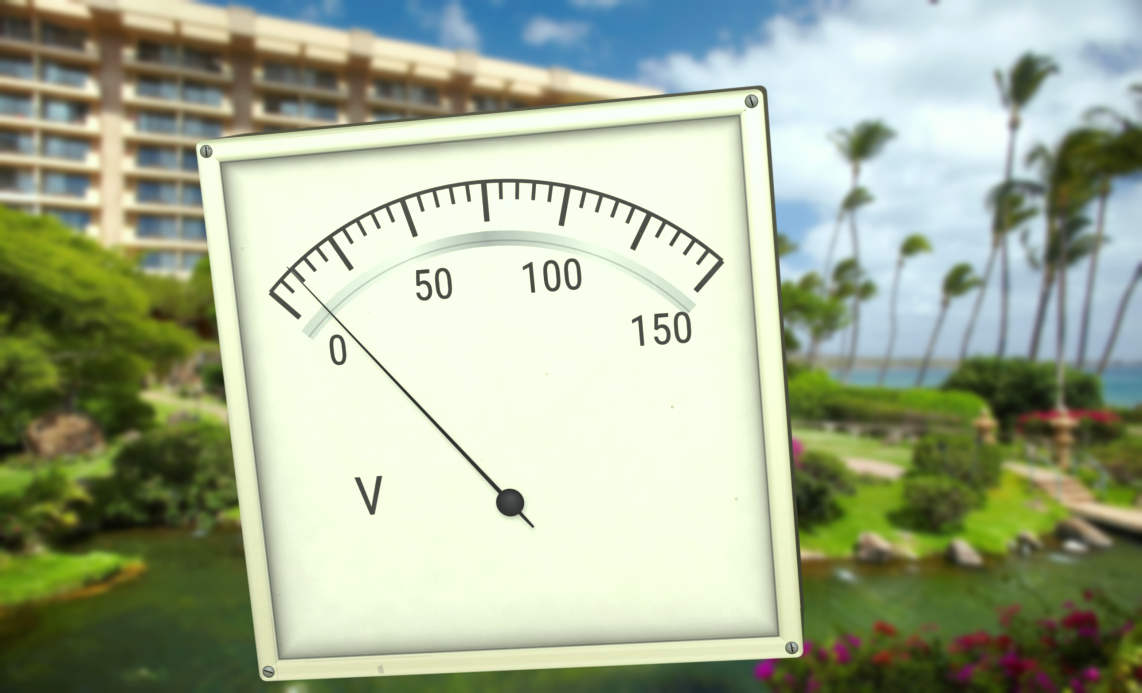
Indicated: 10,V
